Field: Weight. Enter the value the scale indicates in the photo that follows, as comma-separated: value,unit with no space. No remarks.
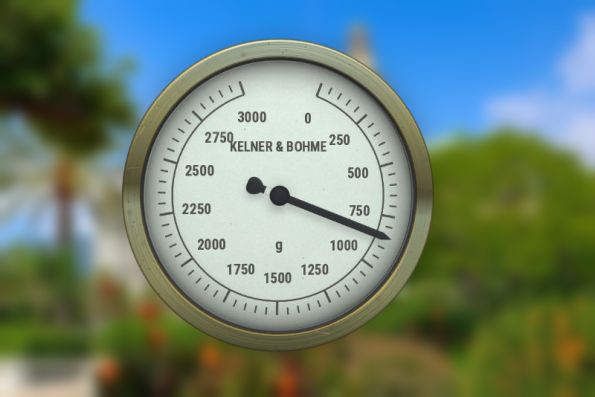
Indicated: 850,g
